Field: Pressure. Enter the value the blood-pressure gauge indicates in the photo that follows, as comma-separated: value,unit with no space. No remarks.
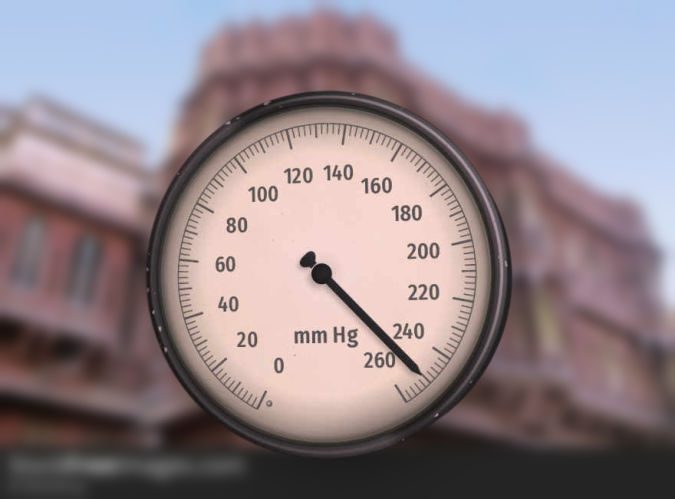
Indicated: 250,mmHg
